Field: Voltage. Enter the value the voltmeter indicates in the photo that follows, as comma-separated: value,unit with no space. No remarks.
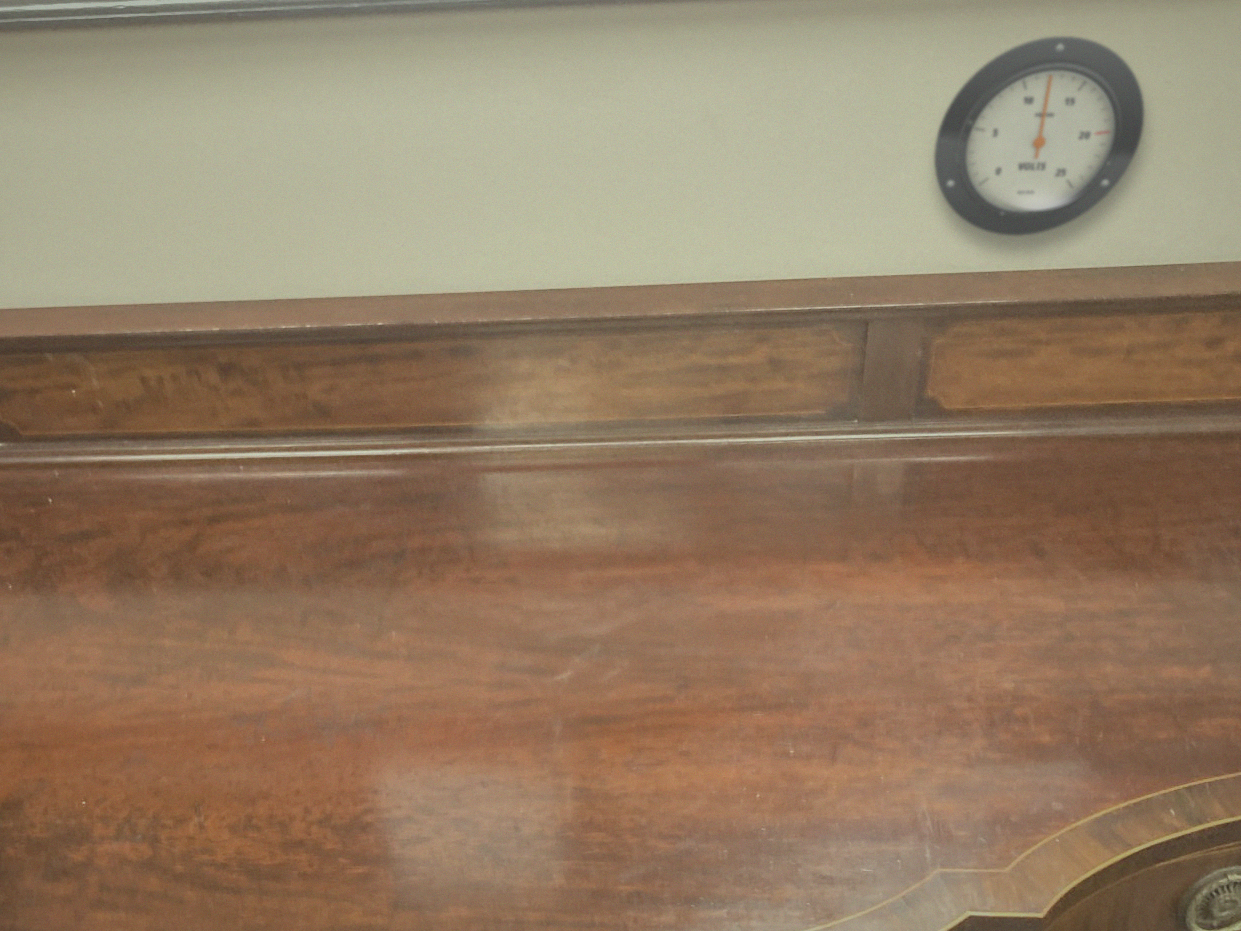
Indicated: 12,V
